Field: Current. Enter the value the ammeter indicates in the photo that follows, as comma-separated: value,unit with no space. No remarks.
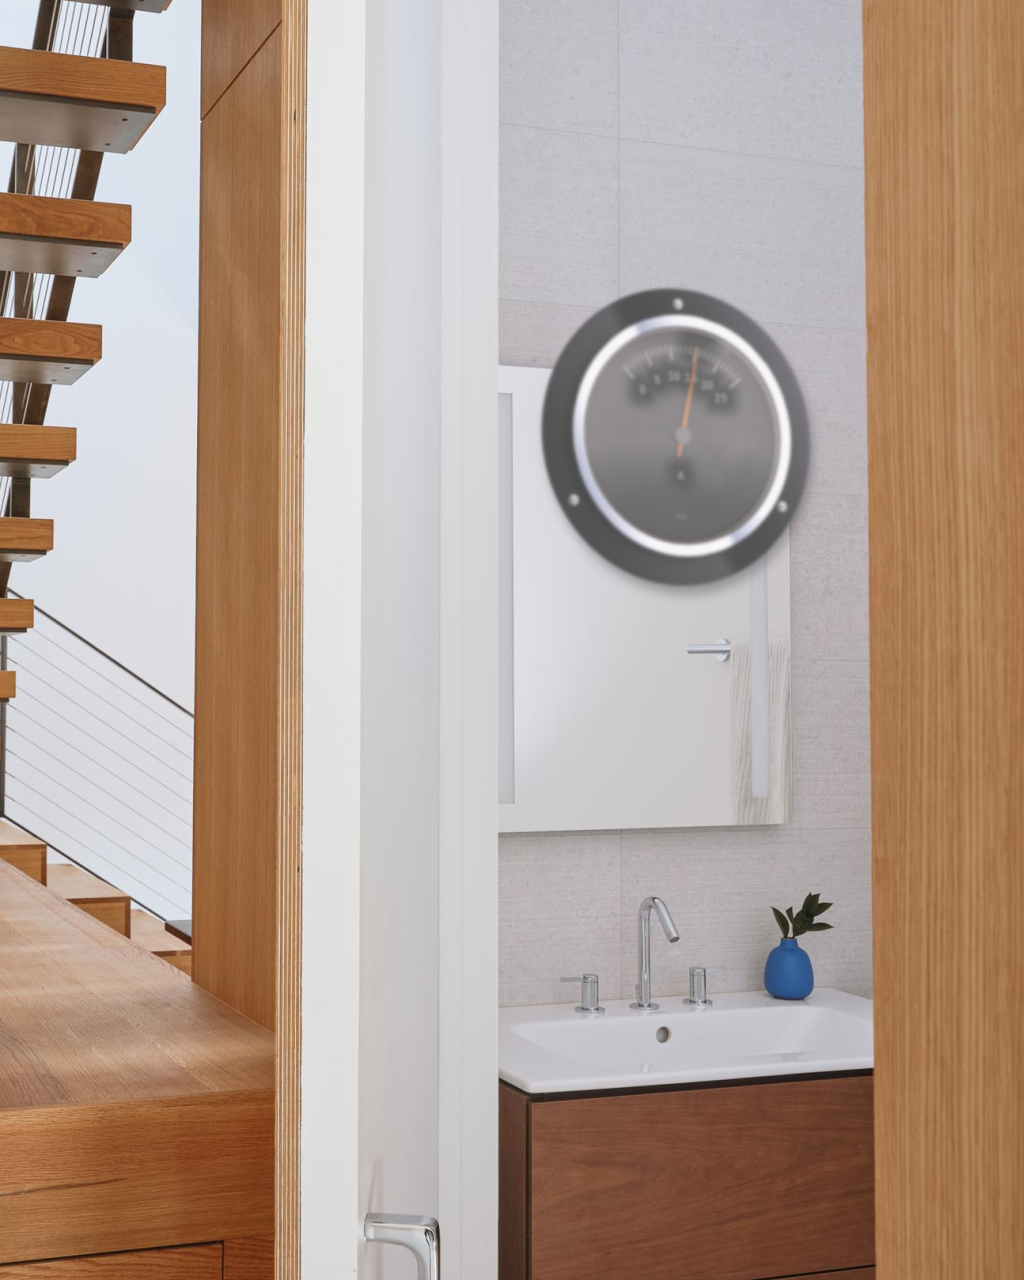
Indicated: 15,A
